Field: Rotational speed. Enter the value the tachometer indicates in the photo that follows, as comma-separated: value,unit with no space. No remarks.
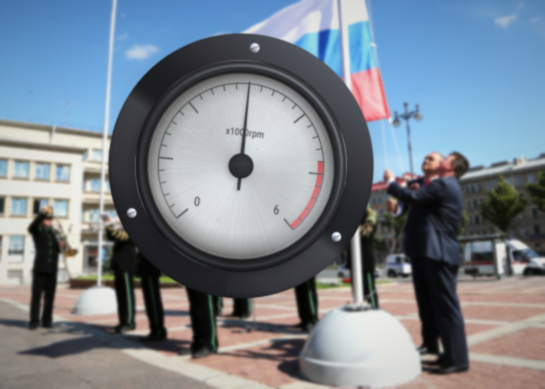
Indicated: 3000,rpm
